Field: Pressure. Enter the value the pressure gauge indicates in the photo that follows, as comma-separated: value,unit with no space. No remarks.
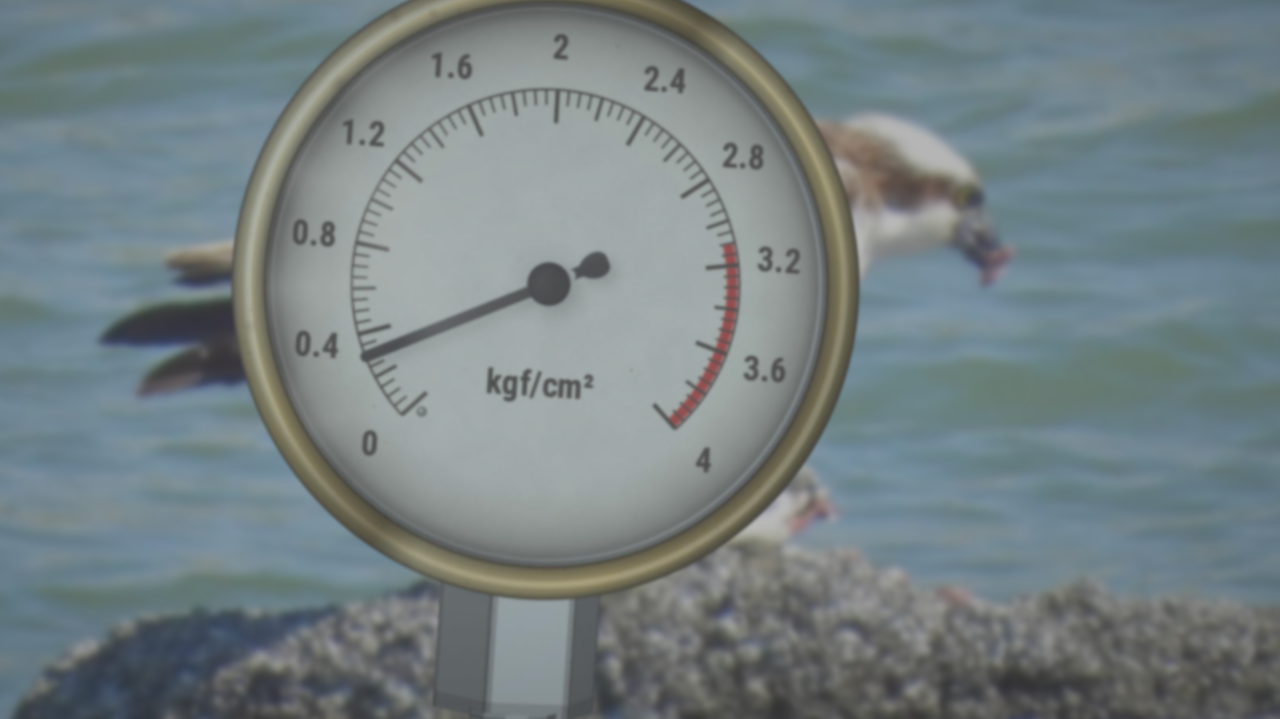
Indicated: 0.3,kg/cm²
